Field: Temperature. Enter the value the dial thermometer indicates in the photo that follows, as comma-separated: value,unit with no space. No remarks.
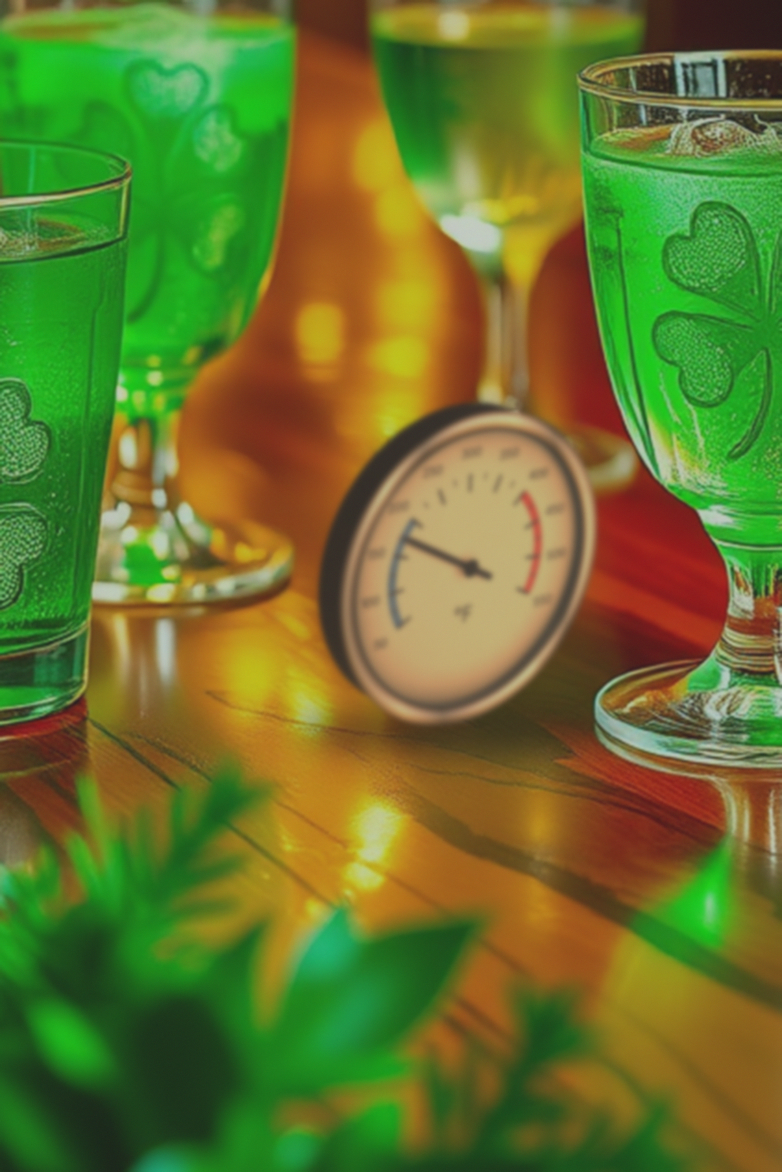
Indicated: 175,°F
